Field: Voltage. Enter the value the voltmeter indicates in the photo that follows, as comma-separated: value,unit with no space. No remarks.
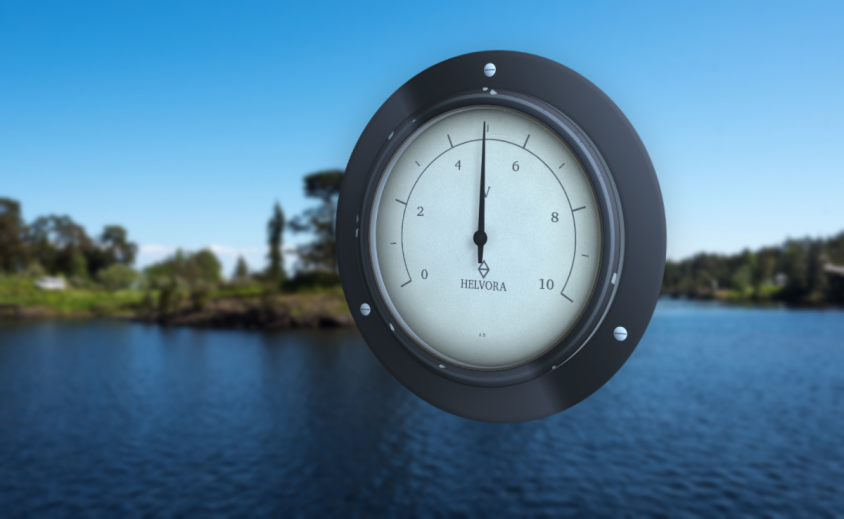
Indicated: 5,V
